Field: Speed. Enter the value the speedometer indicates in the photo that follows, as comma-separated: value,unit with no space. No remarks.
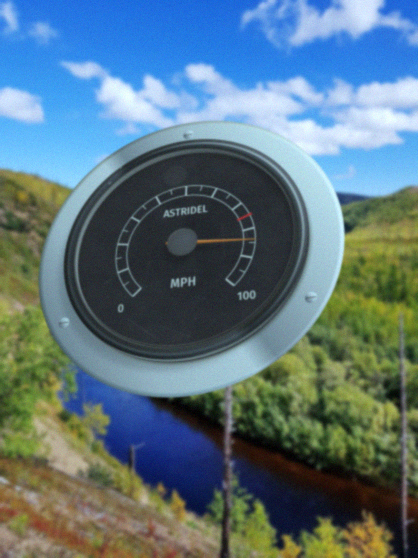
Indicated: 85,mph
